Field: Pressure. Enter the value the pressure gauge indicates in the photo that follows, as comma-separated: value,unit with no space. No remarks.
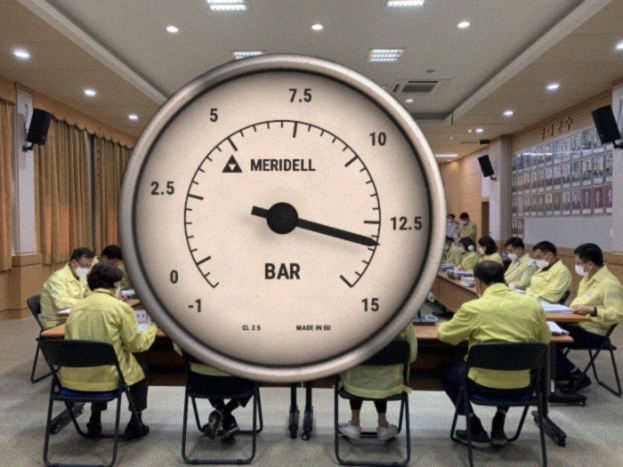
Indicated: 13.25,bar
